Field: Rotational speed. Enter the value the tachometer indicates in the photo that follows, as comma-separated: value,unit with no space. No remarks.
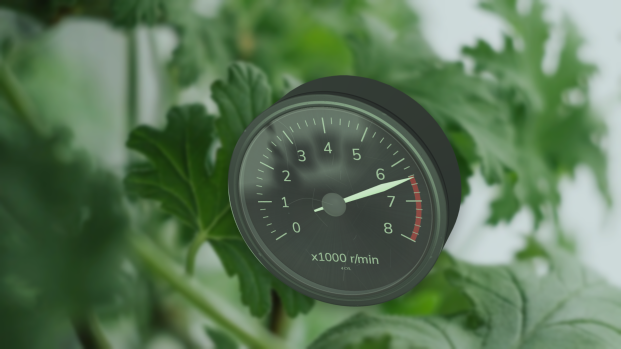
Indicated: 6400,rpm
